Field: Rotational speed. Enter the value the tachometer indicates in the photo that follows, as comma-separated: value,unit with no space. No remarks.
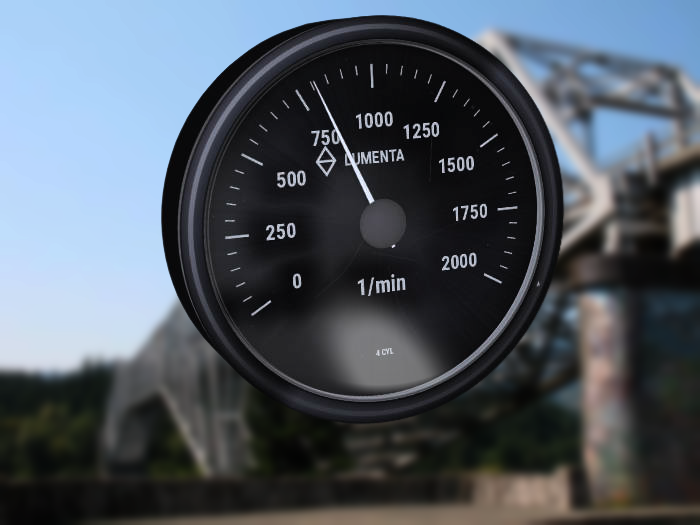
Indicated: 800,rpm
